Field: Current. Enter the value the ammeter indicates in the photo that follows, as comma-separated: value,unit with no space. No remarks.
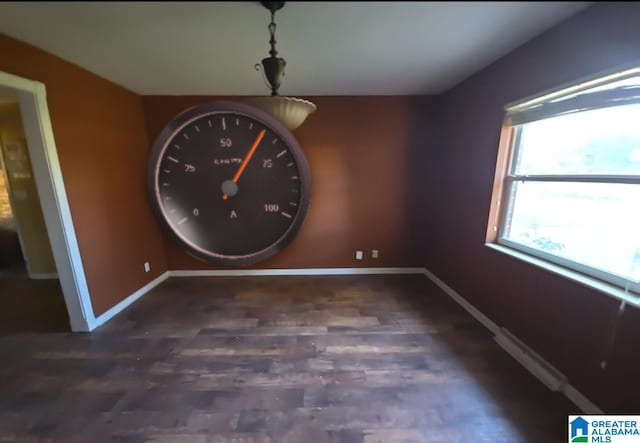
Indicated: 65,A
